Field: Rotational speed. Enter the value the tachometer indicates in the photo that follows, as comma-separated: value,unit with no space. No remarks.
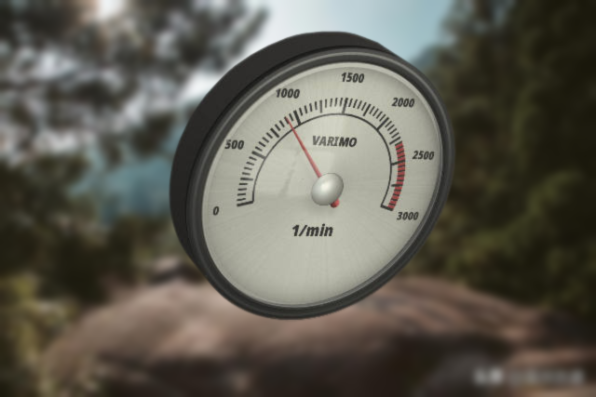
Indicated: 900,rpm
